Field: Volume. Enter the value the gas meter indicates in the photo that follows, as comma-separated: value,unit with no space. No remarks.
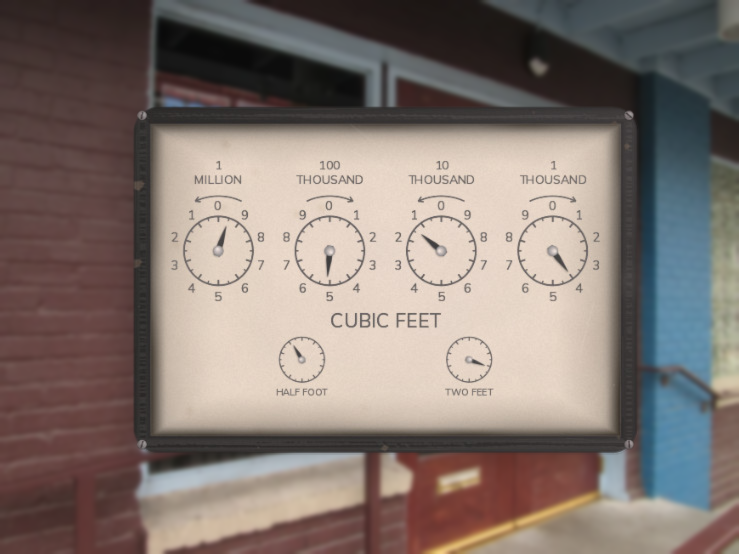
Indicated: 951400,ft³
